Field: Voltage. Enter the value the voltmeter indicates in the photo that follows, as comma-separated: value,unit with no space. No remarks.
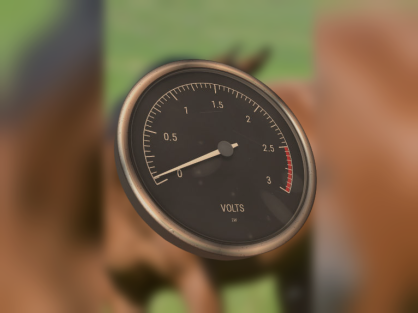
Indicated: 0.05,V
